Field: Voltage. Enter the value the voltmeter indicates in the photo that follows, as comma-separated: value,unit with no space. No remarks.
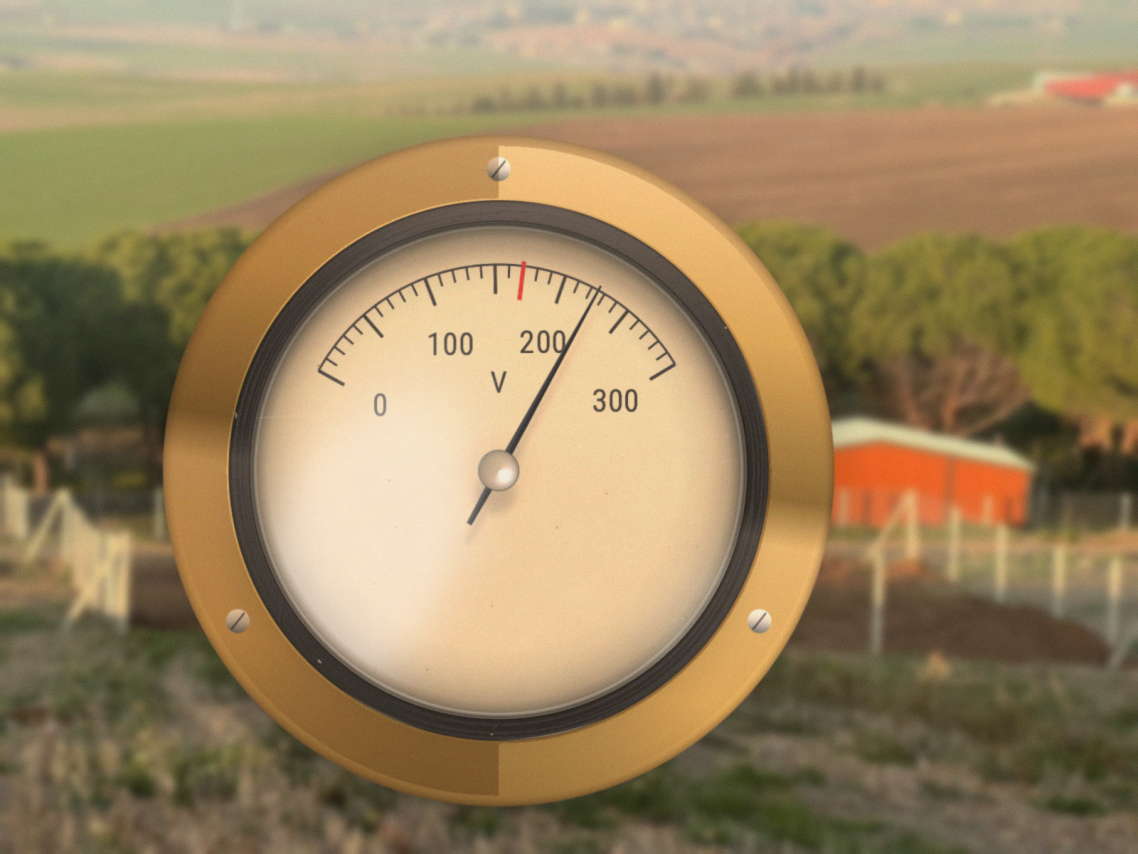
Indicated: 225,V
